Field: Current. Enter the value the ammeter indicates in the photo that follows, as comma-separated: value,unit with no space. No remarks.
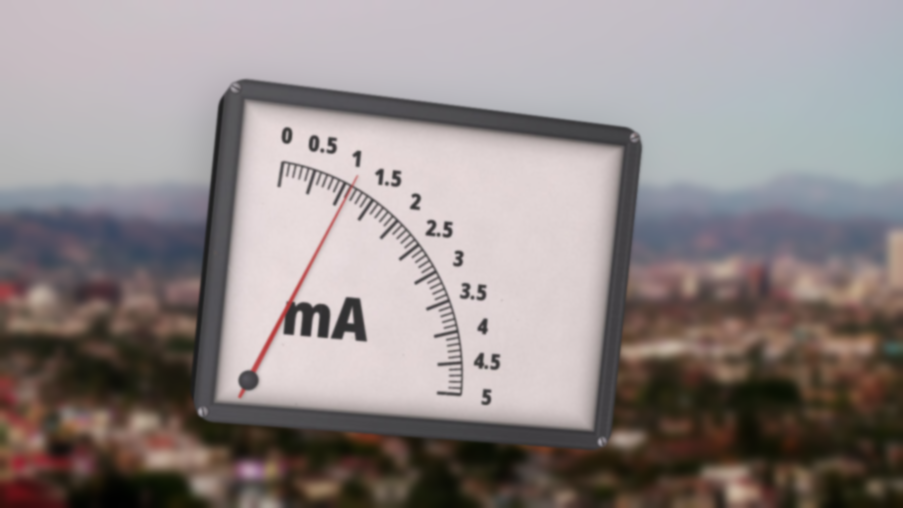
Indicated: 1.1,mA
